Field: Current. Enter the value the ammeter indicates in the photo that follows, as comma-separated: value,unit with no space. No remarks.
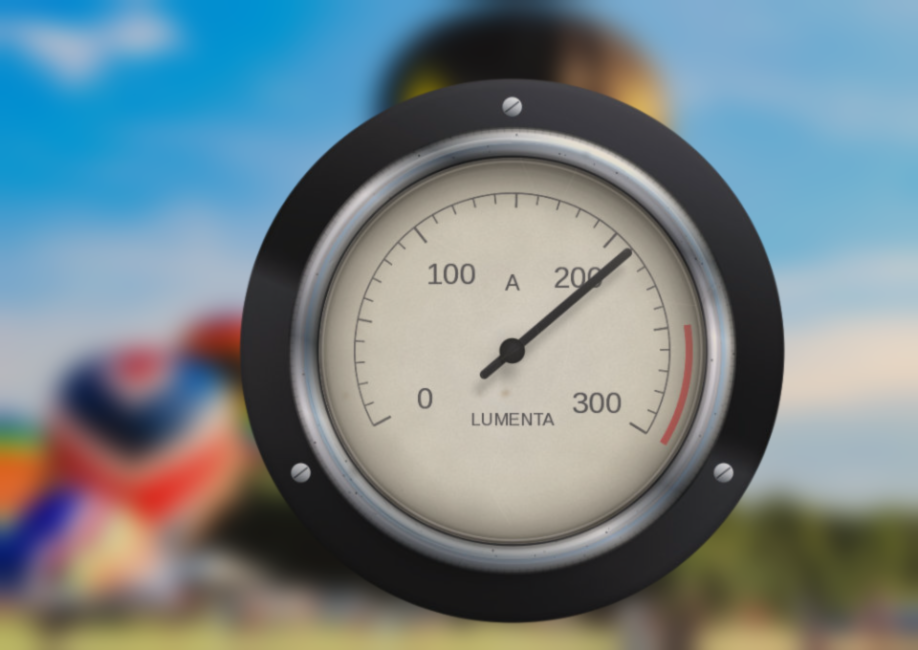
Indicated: 210,A
